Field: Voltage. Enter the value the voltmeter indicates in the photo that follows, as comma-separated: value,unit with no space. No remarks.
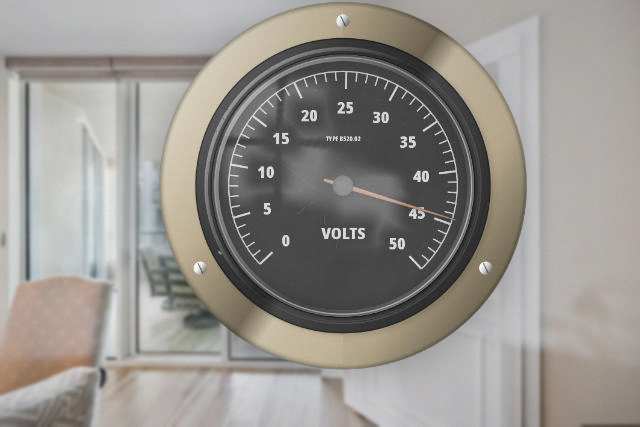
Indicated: 44.5,V
